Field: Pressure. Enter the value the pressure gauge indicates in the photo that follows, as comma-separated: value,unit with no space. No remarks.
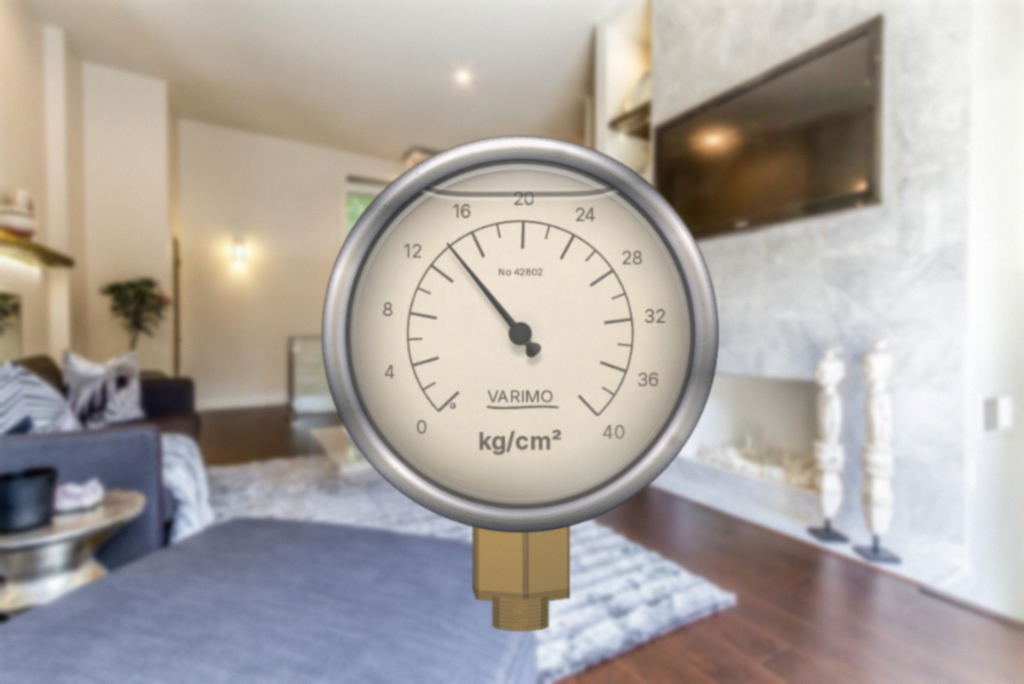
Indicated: 14,kg/cm²
